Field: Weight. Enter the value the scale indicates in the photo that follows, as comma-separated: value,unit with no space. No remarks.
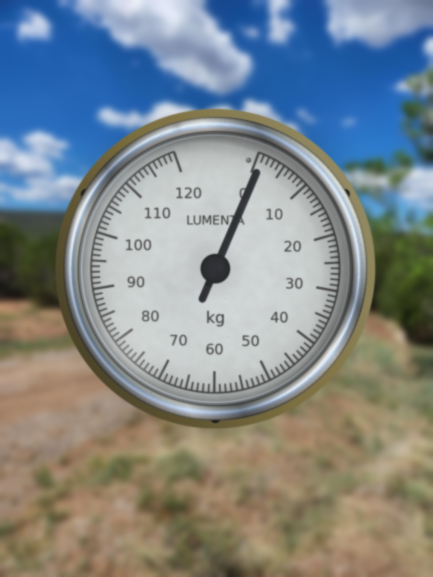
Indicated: 1,kg
